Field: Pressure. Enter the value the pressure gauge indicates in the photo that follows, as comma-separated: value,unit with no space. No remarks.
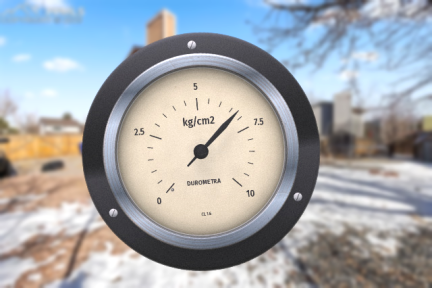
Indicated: 6.75,kg/cm²
